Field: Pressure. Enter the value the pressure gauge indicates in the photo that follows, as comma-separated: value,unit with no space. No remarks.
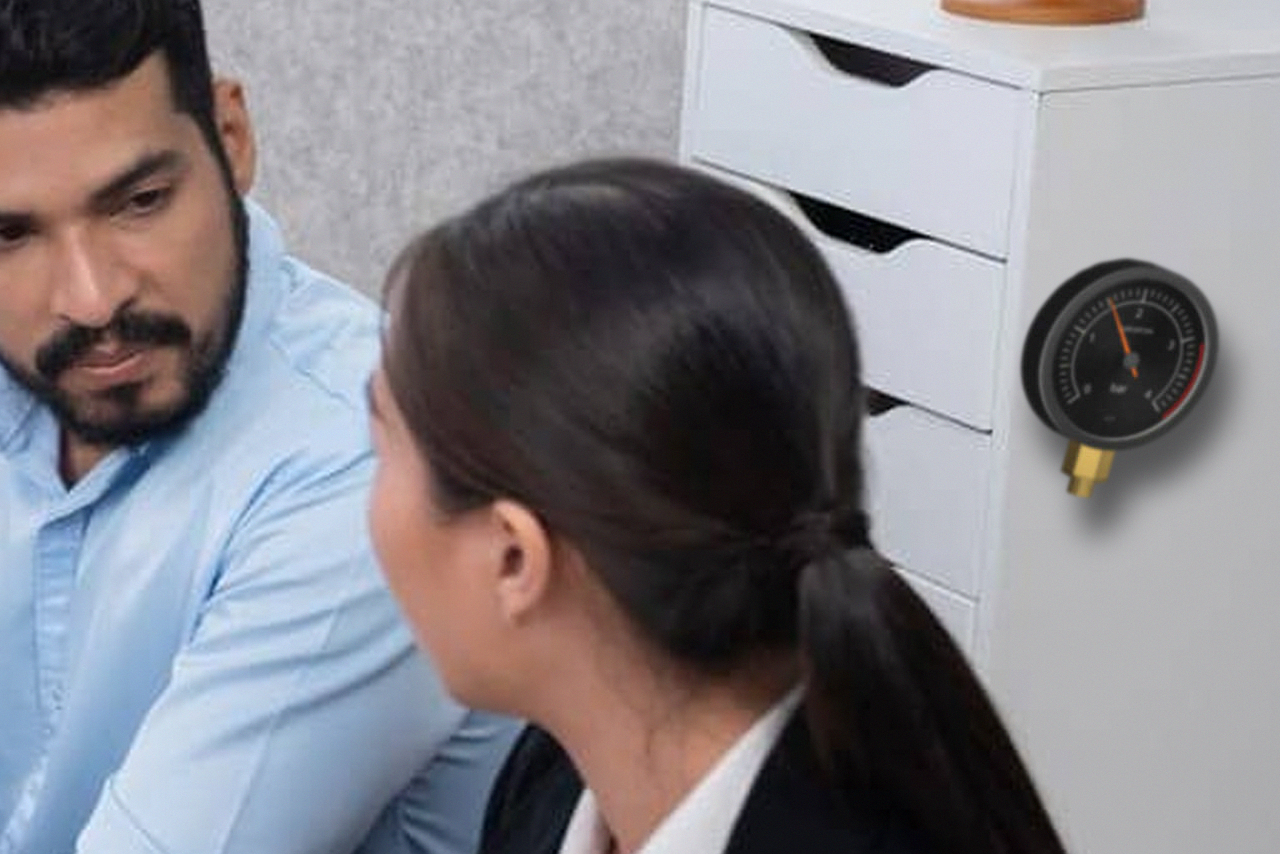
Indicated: 1.5,bar
